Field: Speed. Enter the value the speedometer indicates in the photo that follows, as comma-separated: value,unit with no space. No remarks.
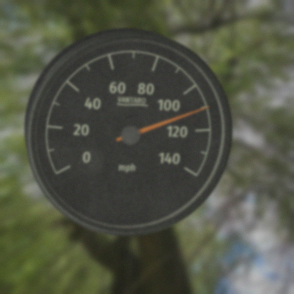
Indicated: 110,mph
